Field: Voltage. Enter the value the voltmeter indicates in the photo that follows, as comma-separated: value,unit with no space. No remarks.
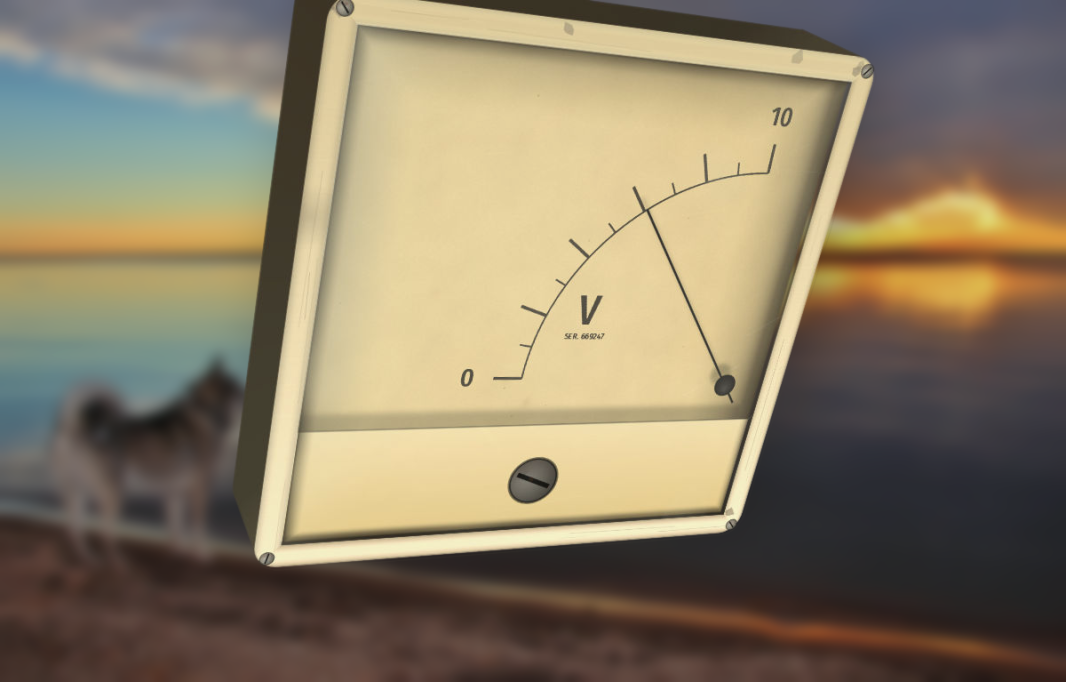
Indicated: 6,V
